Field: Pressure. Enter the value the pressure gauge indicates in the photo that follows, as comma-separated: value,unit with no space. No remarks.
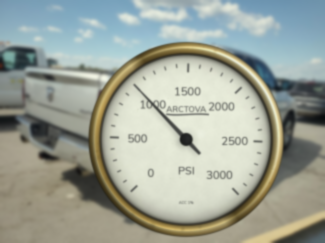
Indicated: 1000,psi
